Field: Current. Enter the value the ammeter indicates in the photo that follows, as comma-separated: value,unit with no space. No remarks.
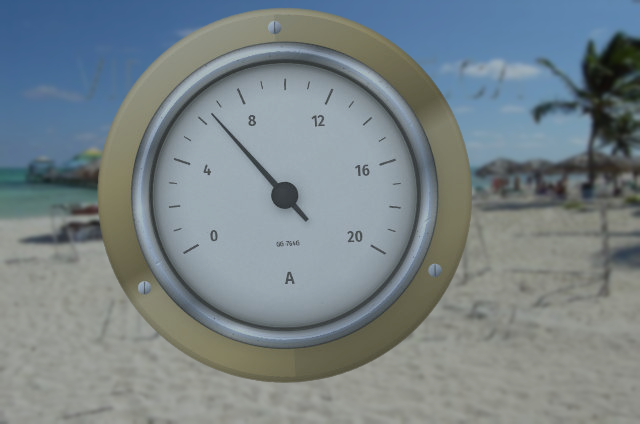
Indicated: 6.5,A
